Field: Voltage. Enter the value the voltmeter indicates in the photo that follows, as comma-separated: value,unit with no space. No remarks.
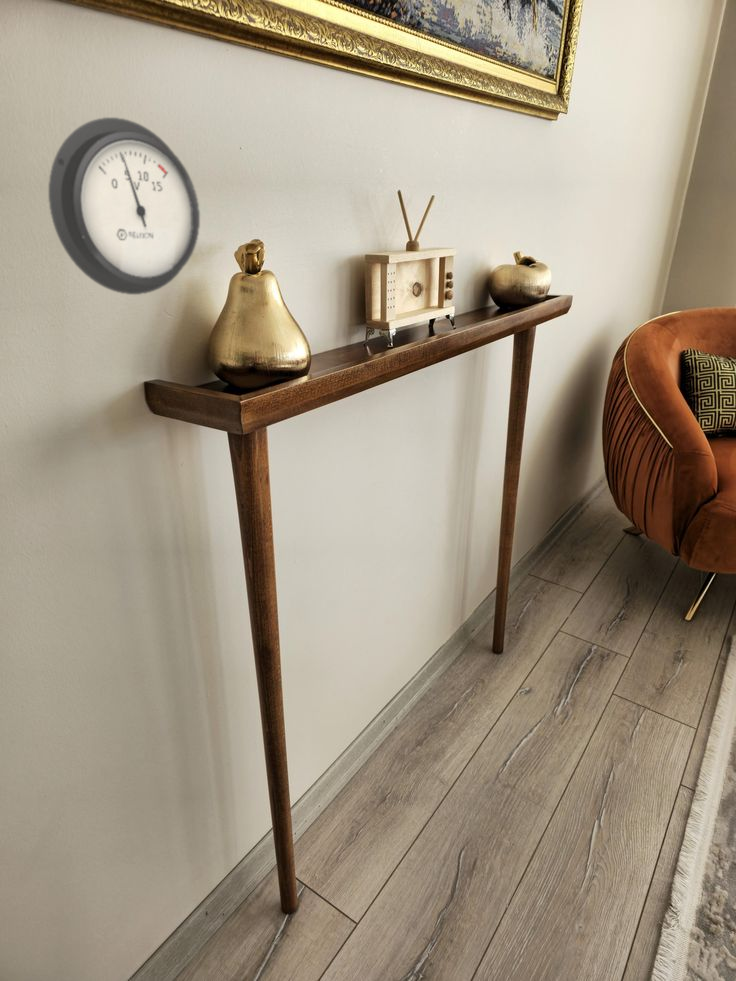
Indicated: 5,V
